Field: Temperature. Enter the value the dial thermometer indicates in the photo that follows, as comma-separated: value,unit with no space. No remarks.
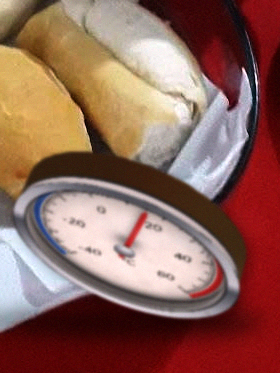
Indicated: 15,°C
